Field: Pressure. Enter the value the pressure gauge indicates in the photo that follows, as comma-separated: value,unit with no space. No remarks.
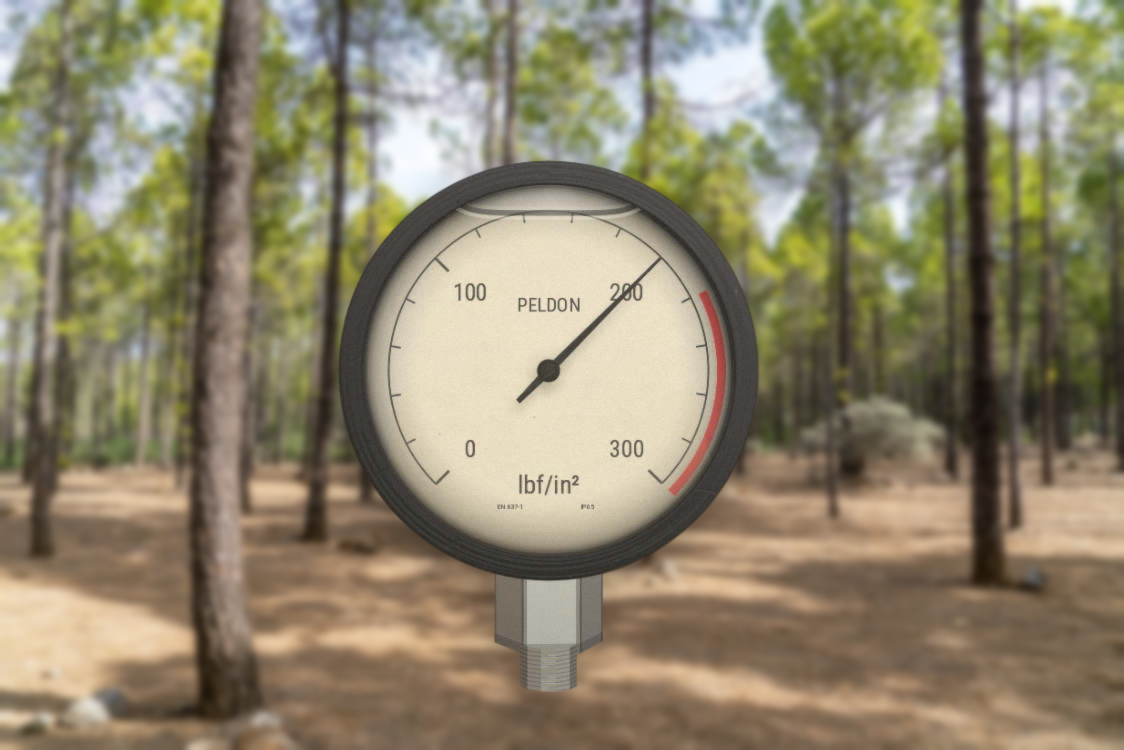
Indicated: 200,psi
